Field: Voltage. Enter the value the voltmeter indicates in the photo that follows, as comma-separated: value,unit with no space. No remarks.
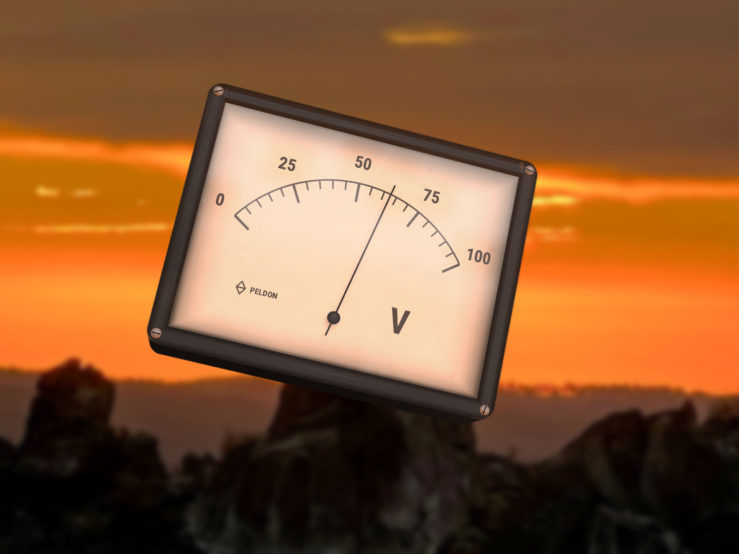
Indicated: 62.5,V
